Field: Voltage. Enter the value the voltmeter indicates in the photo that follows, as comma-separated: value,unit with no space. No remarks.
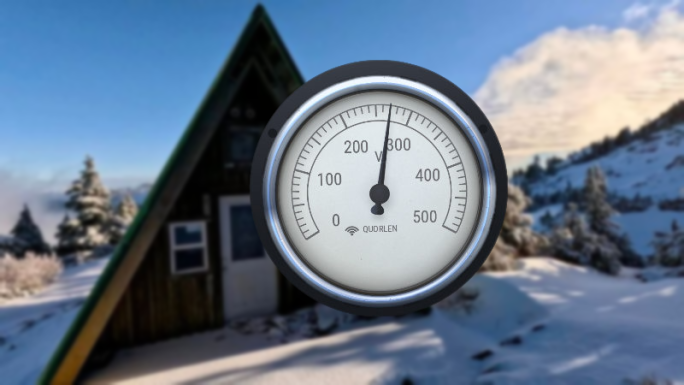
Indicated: 270,V
